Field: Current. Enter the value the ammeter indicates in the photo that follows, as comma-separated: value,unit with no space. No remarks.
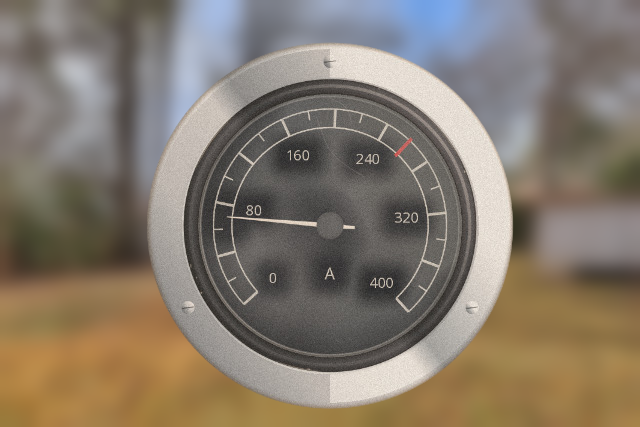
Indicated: 70,A
